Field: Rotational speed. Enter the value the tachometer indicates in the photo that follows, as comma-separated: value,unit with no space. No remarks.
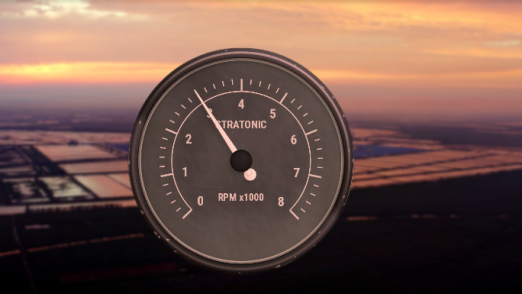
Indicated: 3000,rpm
